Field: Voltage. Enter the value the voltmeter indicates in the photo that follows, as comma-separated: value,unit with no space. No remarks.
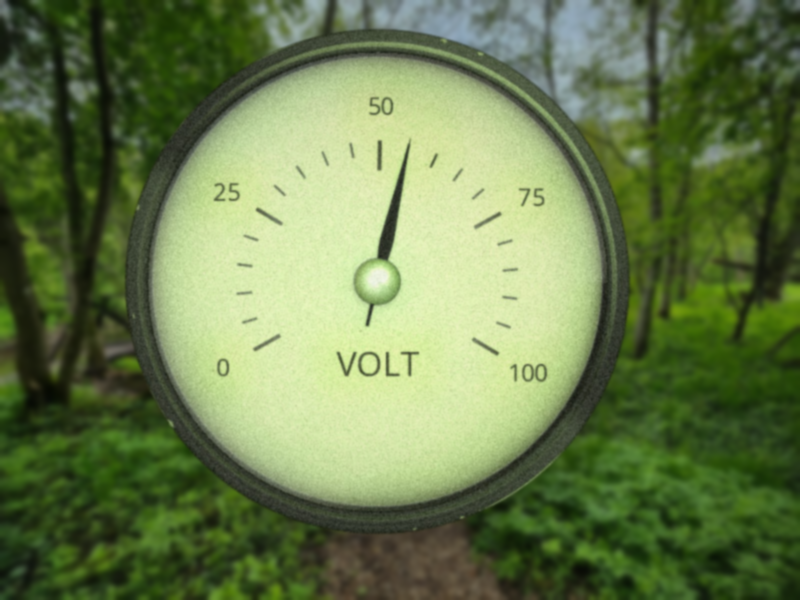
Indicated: 55,V
